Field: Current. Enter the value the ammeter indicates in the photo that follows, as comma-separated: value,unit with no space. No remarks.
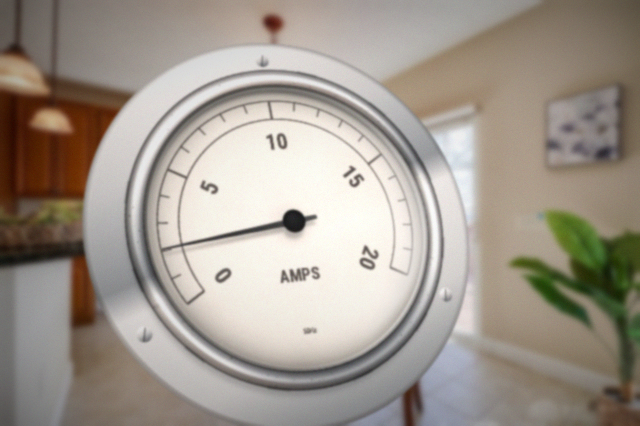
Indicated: 2,A
